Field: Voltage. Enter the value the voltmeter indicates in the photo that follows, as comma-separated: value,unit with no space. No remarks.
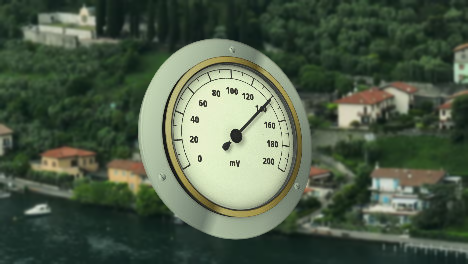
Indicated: 140,mV
